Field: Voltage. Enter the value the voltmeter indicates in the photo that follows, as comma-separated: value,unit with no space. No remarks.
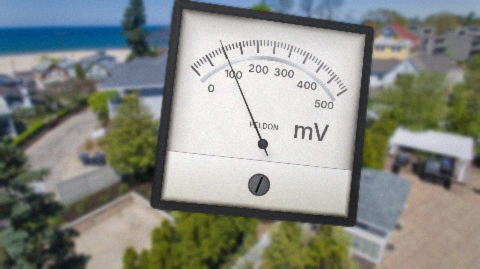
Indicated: 100,mV
